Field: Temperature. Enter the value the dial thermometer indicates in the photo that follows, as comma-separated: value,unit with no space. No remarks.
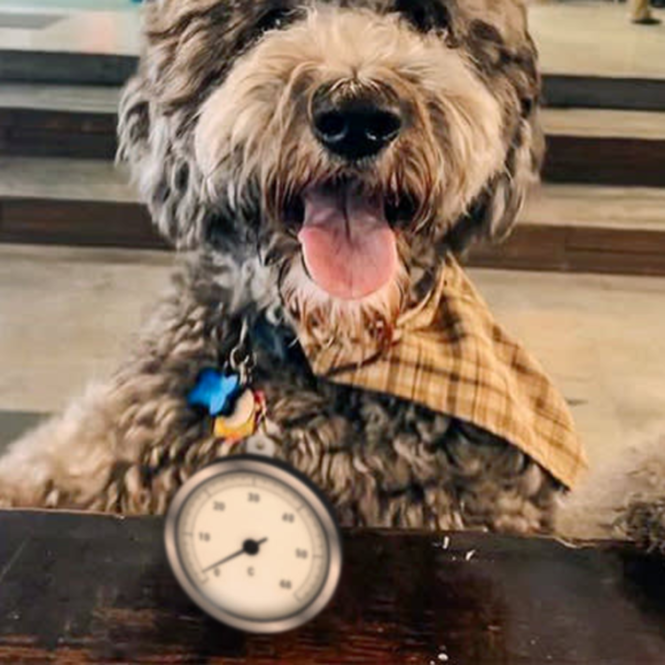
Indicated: 2,°C
